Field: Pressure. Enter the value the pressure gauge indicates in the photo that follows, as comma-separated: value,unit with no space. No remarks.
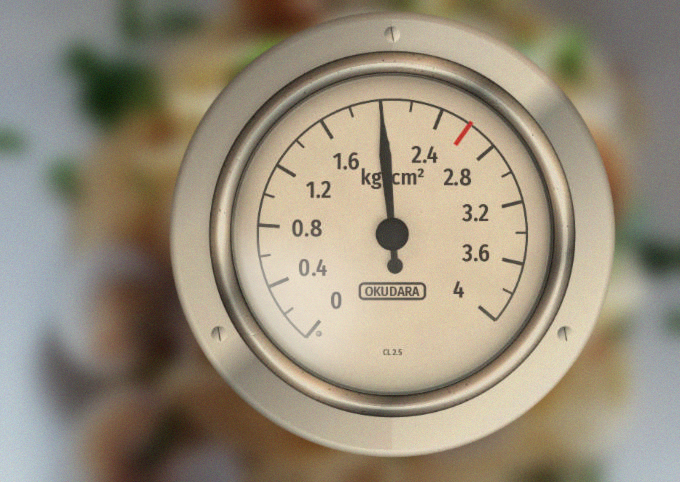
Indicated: 2,kg/cm²
